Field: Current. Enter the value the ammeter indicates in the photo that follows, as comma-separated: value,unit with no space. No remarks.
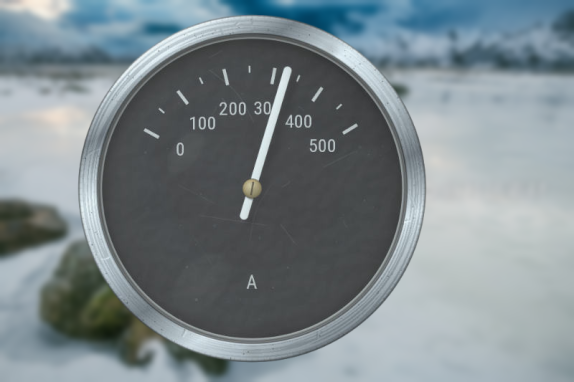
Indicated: 325,A
